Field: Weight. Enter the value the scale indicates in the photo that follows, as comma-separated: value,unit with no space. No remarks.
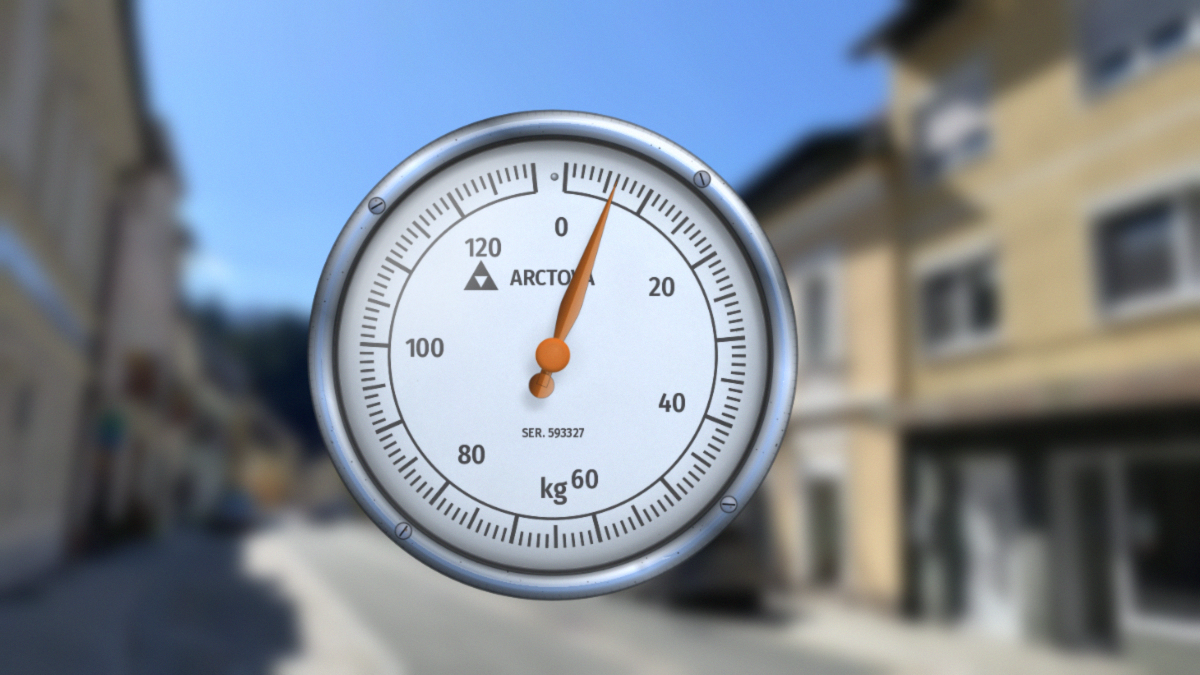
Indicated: 6,kg
